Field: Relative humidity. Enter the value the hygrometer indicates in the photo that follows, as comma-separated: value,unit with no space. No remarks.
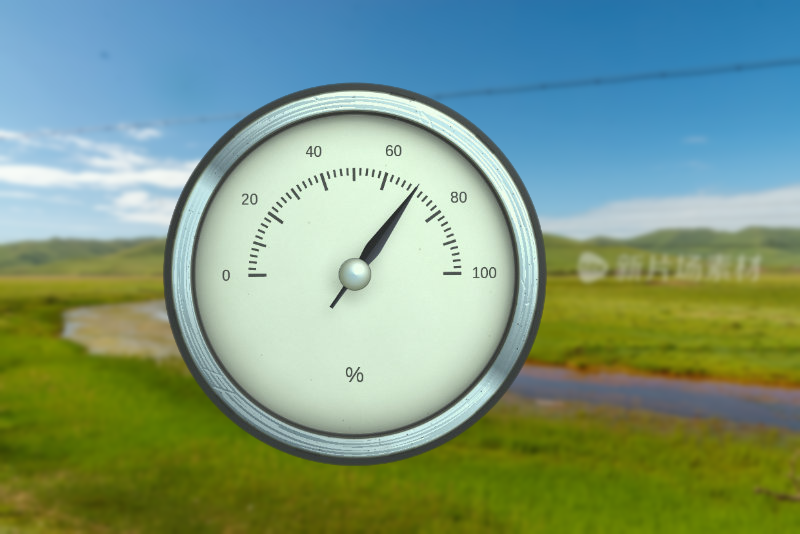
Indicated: 70,%
